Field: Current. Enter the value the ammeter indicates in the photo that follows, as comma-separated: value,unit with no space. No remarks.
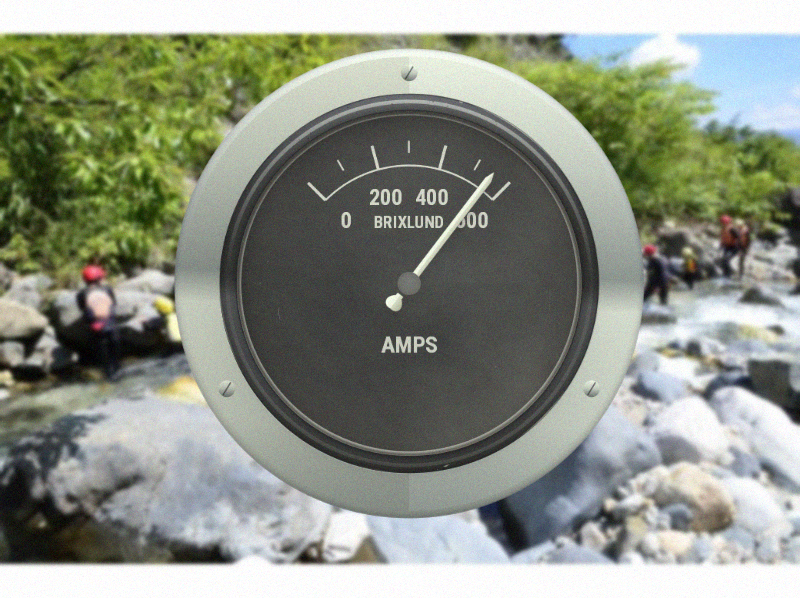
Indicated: 550,A
